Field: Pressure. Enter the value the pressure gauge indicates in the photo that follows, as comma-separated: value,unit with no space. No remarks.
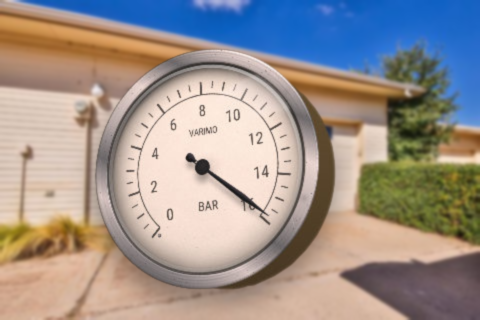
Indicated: 15.75,bar
